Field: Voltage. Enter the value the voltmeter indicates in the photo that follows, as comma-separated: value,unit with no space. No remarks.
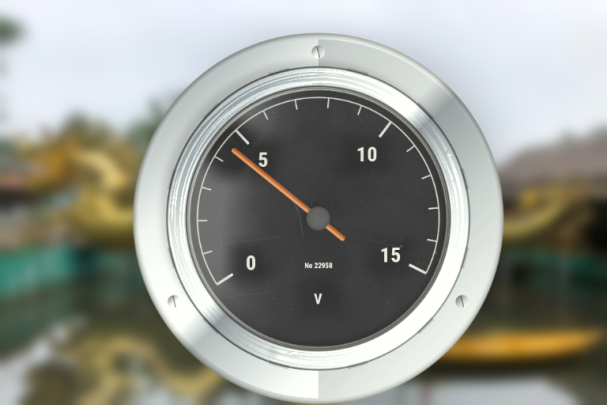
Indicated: 4.5,V
